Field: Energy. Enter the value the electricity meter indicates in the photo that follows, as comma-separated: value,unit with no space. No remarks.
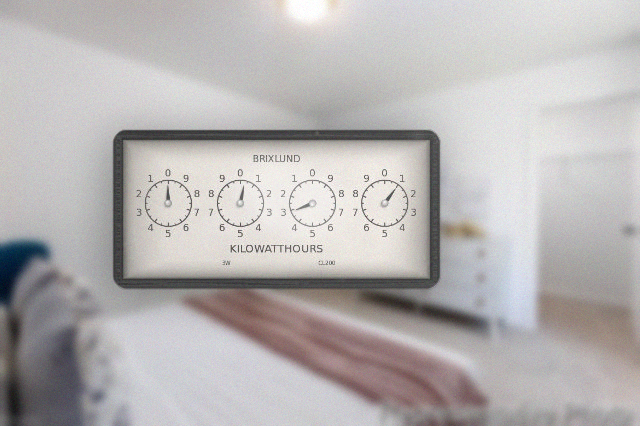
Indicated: 31,kWh
